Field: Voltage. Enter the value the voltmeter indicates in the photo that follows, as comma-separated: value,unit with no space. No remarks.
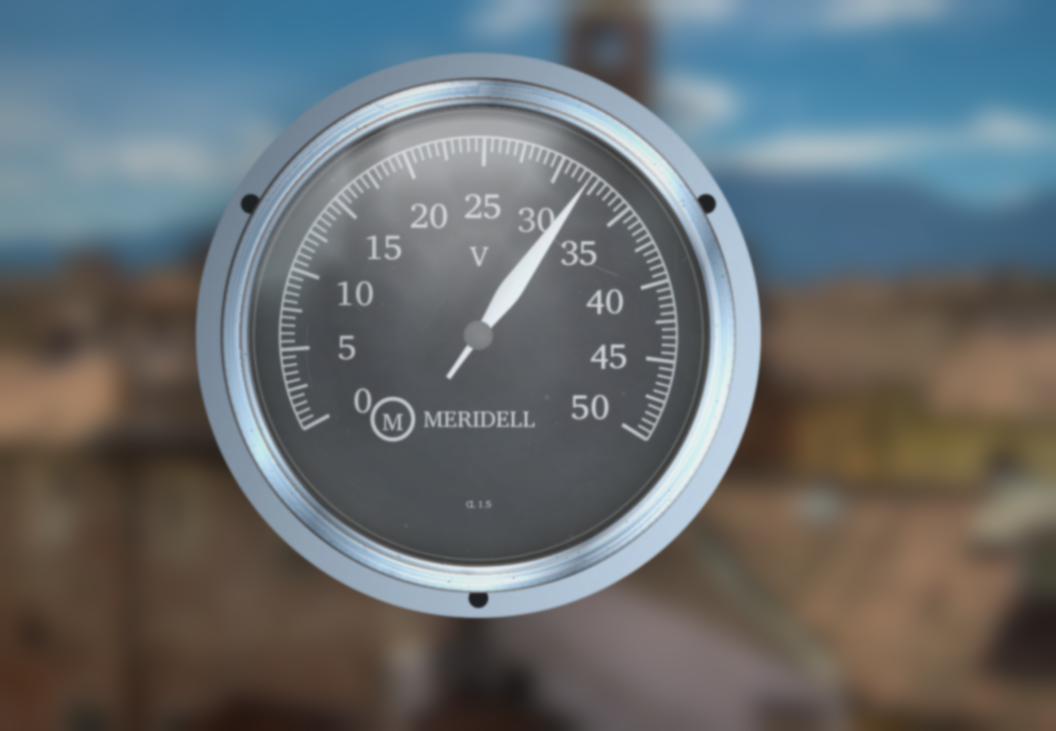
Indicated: 32,V
